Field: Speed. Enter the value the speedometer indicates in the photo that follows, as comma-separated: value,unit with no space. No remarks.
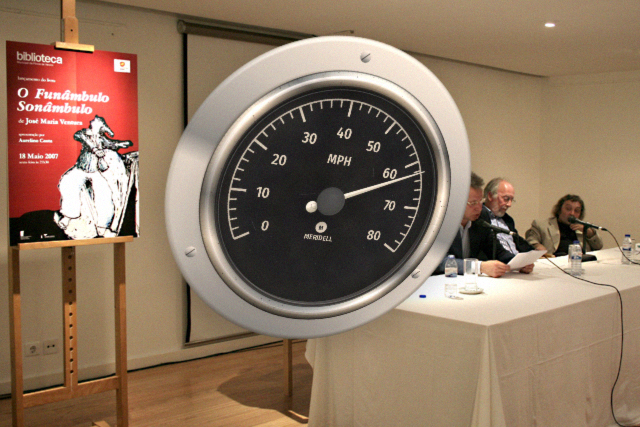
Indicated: 62,mph
